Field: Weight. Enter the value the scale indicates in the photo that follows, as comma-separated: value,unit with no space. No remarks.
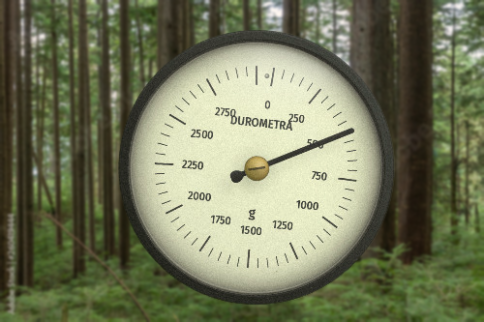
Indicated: 500,g
